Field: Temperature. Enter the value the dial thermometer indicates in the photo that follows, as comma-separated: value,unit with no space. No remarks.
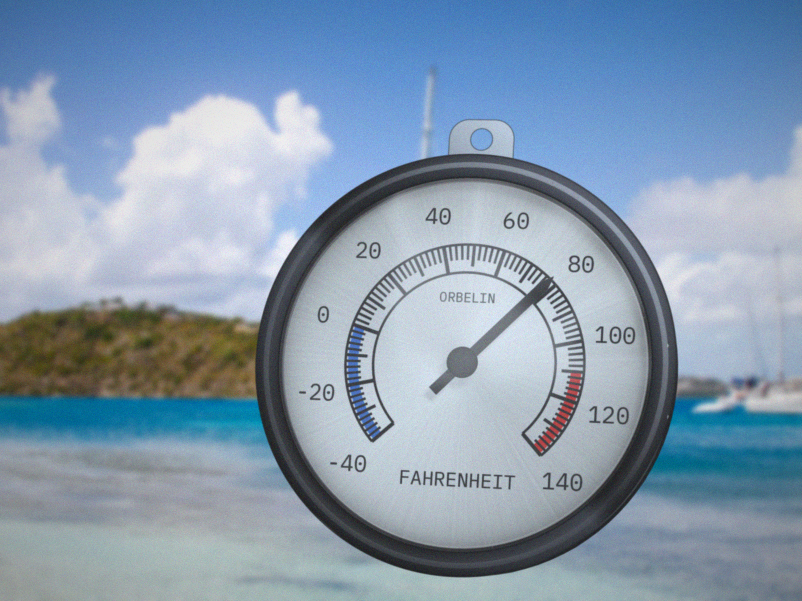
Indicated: 78,°F
